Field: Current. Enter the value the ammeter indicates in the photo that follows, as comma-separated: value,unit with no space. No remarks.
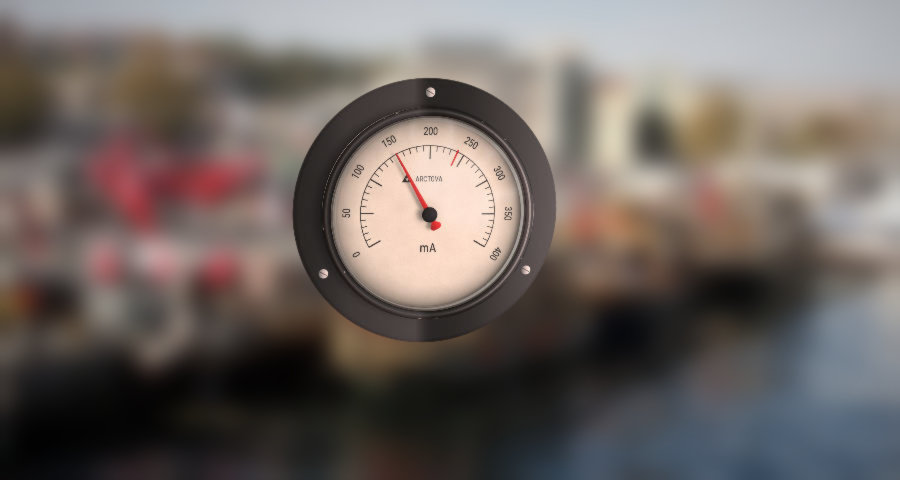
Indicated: 150,mA
